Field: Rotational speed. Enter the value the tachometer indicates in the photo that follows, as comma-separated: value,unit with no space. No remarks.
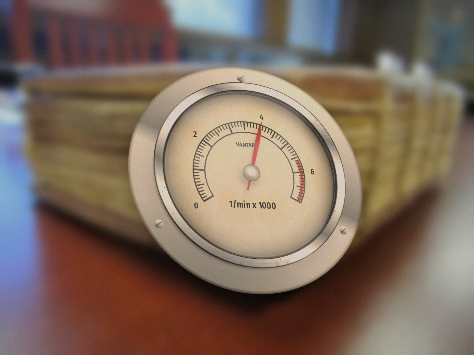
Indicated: 4000,rpm
